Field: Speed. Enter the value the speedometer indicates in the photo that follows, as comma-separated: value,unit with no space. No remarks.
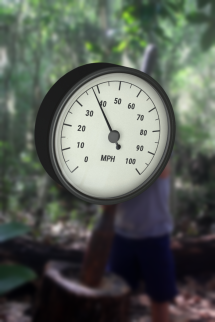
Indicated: 37.5,mph
